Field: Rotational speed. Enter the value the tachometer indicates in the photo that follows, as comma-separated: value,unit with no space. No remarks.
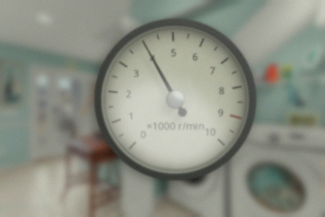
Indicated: 4000,rpm
